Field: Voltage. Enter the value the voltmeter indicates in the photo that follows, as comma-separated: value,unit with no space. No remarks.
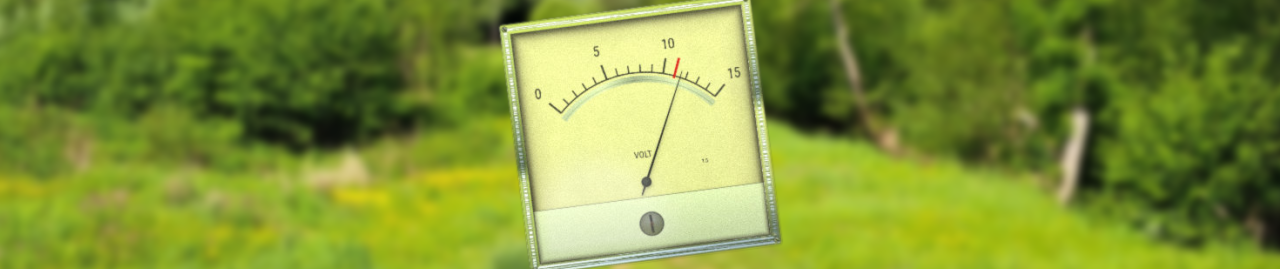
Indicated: 11.5,V
